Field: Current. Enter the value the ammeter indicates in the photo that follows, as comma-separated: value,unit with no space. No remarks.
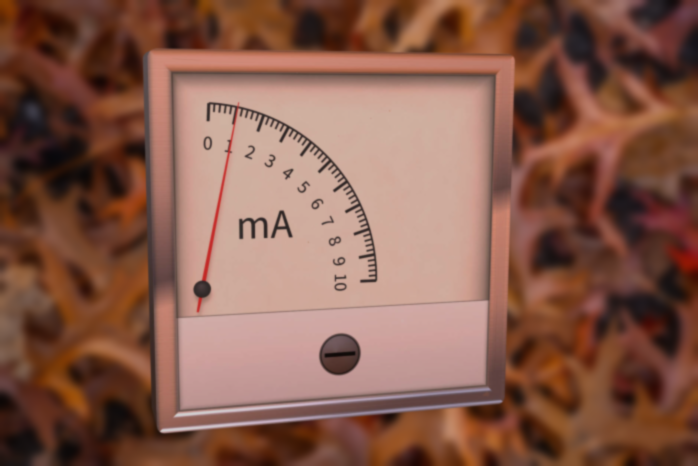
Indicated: 1,mA
